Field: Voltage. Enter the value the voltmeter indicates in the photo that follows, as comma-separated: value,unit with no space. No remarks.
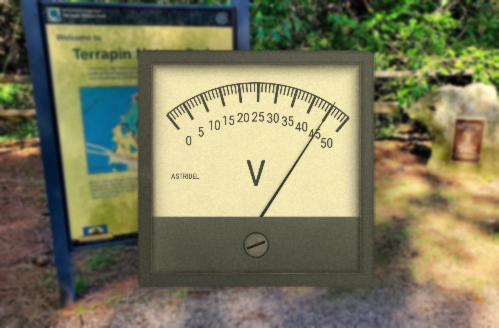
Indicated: 45,V
